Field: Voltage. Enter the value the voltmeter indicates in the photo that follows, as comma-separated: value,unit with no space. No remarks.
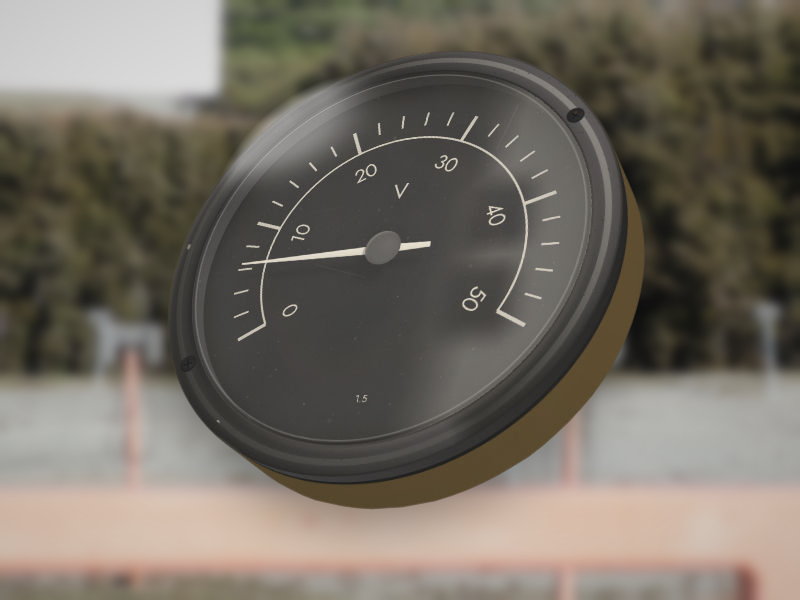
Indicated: 6,V
